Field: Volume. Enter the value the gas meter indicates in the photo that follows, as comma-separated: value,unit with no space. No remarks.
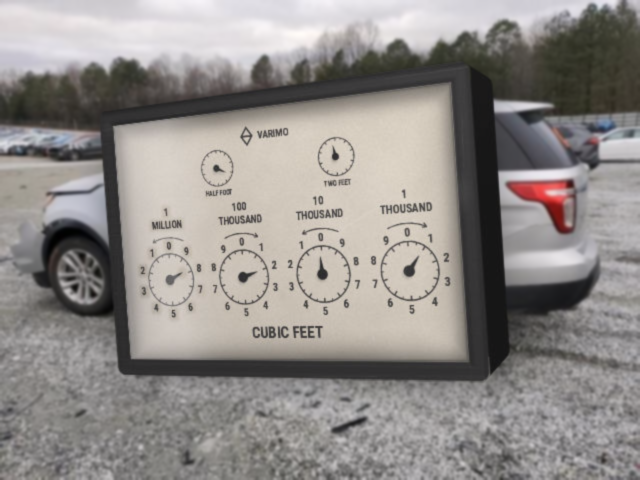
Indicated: 820100,ft³
